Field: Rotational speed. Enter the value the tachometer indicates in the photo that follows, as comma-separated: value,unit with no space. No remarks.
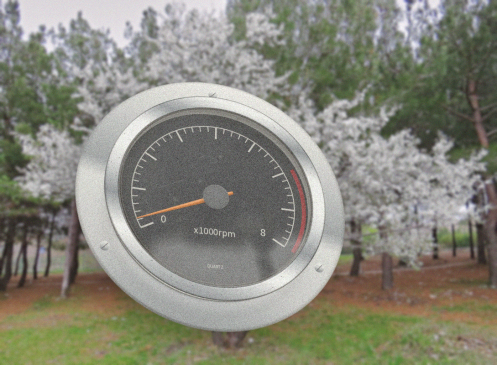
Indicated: 200,rpm
